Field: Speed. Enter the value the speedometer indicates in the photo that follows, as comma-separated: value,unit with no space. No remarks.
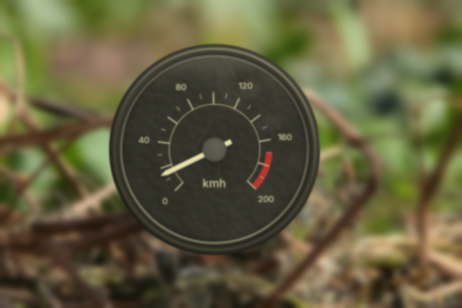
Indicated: 15,km/h
